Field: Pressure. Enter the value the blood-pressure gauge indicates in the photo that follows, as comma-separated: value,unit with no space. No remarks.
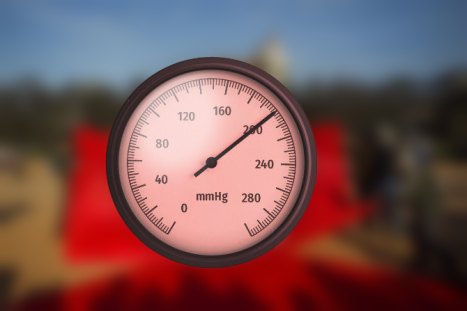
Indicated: 200,mmHg
